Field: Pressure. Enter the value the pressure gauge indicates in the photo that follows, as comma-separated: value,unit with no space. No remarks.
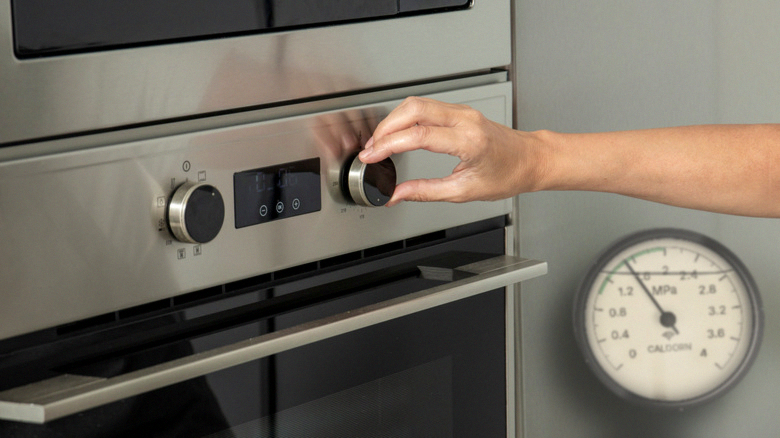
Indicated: 1.5,MPa
